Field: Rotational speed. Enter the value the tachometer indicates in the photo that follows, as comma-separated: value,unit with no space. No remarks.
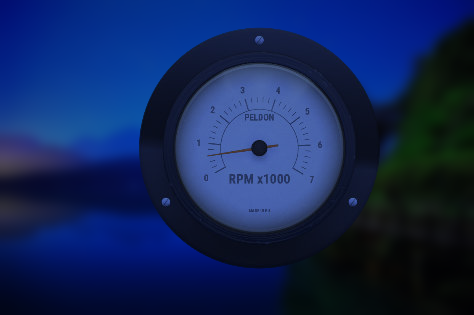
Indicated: 600,rpm
